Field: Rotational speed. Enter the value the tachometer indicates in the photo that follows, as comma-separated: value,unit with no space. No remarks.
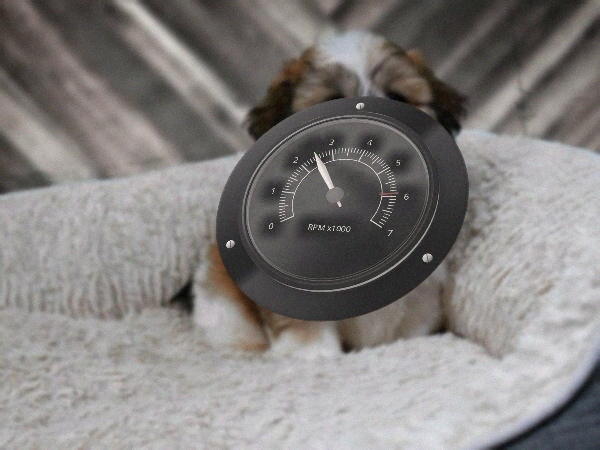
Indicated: 2500,rpm
